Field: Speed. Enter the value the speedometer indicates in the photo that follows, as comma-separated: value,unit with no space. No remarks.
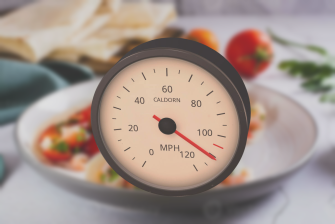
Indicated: 110,mph
